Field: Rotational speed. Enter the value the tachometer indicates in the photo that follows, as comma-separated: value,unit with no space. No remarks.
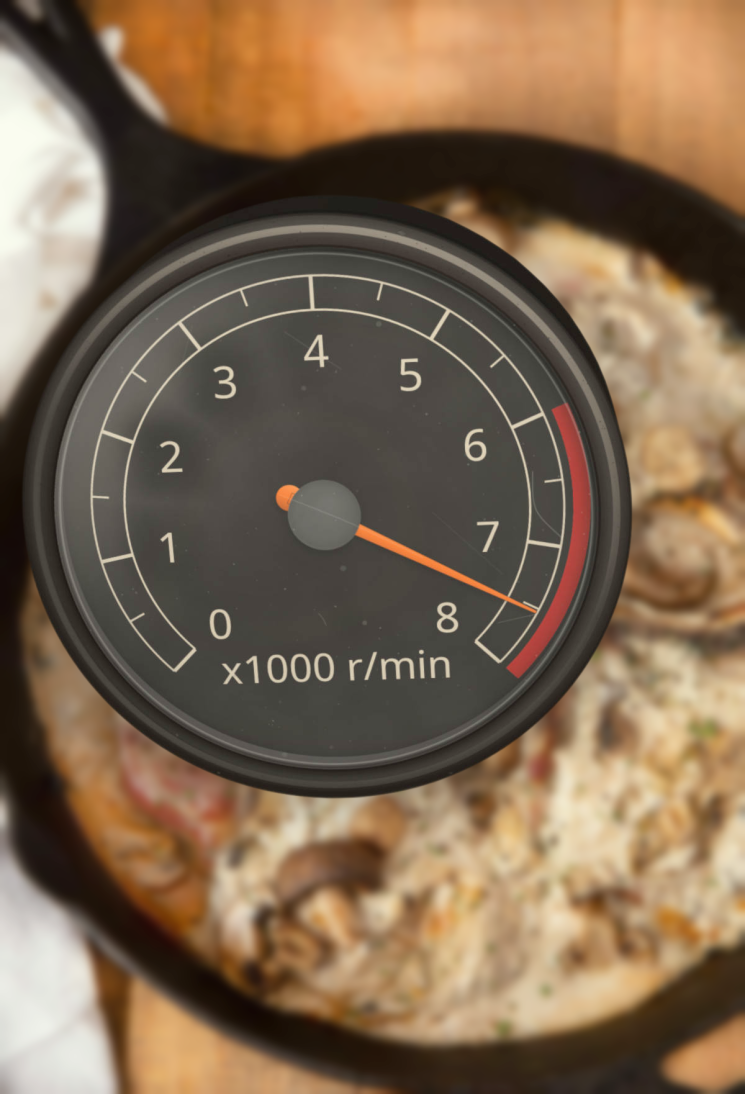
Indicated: 7500,rpm
